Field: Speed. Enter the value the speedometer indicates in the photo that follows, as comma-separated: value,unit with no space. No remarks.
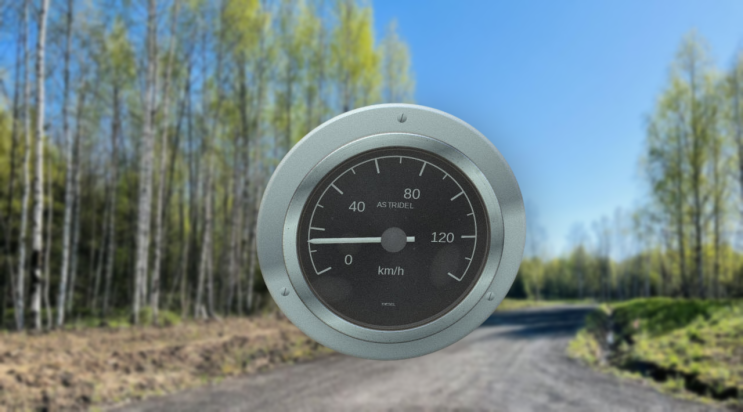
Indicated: 15,km/h
